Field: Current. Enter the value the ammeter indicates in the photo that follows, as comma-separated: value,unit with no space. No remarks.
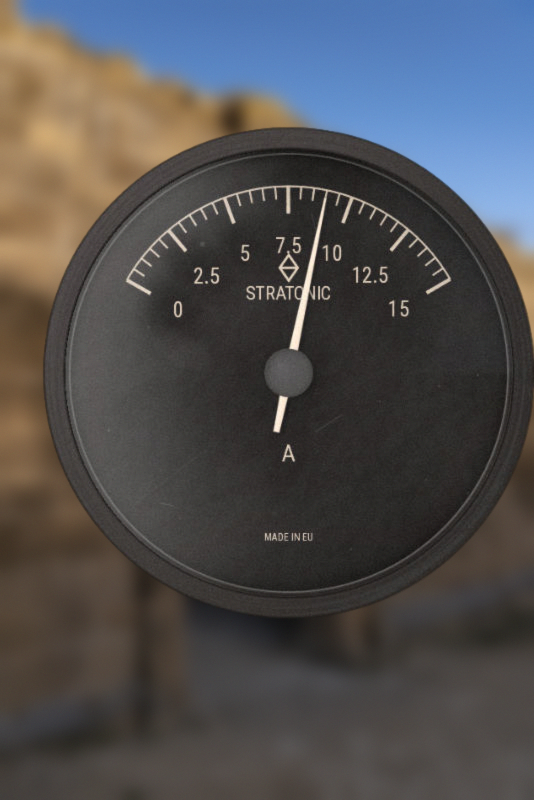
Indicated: 9,A
